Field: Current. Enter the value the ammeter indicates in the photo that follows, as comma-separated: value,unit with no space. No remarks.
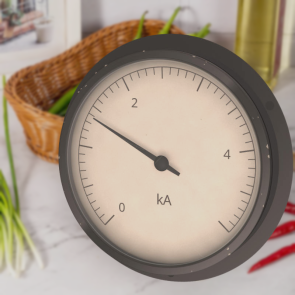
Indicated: 1.4,kA
